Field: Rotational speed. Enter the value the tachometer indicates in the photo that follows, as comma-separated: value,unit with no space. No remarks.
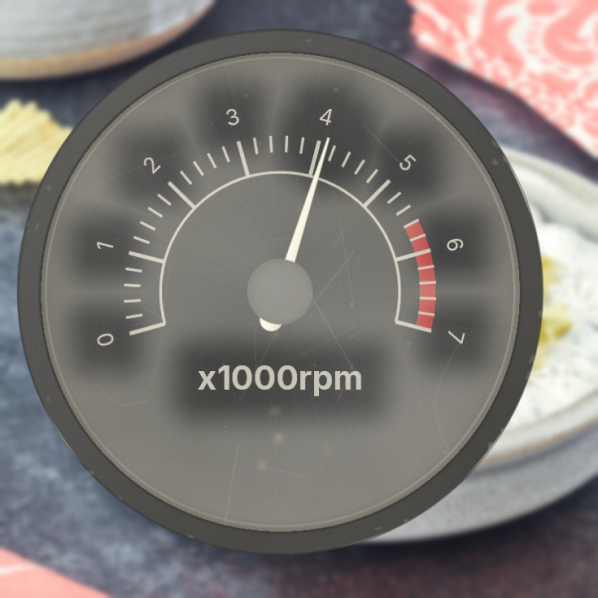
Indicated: 4100,rpm
